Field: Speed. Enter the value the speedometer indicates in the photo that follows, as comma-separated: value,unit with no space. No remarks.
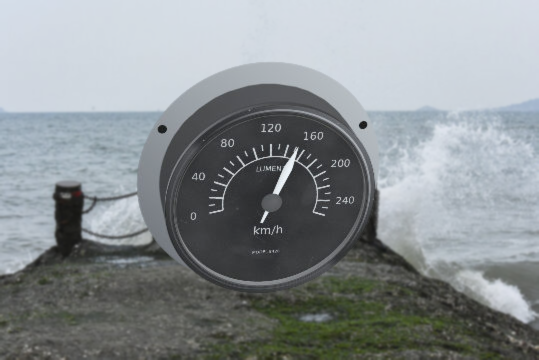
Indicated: 150,km/h
